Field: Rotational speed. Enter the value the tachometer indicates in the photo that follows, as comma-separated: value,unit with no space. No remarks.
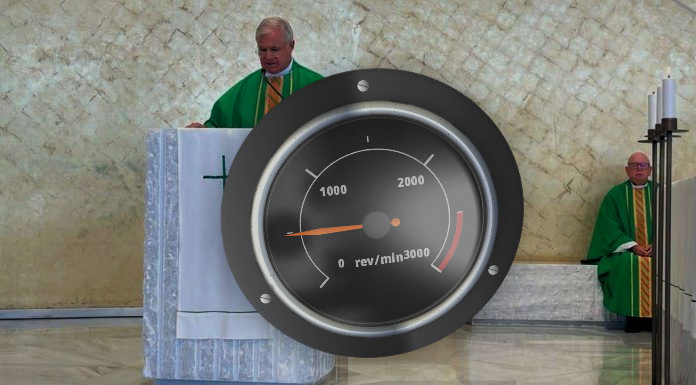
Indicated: 500,rpm
